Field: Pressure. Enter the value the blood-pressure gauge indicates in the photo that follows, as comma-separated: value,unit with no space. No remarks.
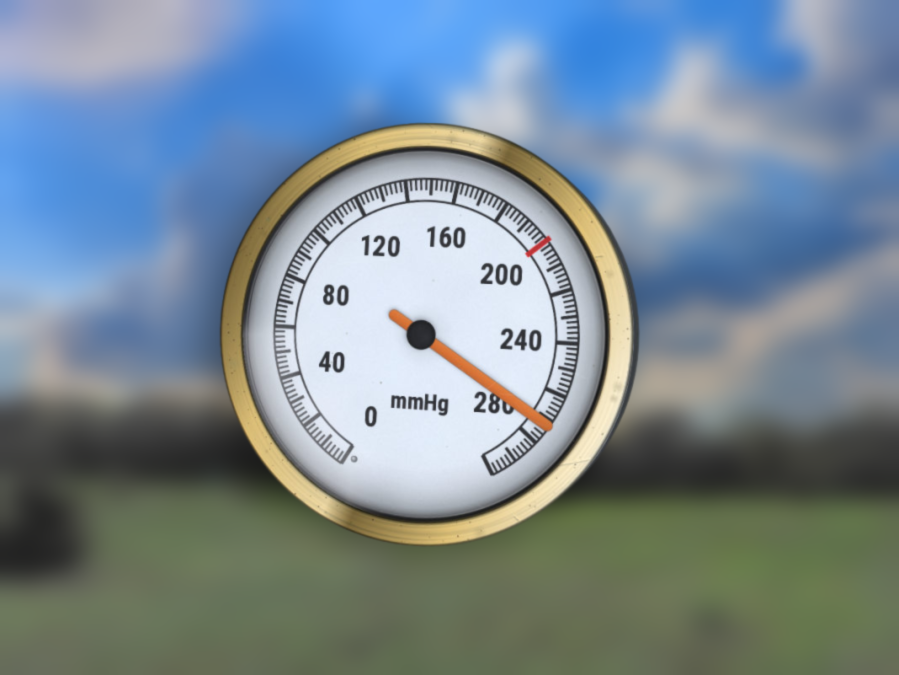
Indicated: 272,mmHg
